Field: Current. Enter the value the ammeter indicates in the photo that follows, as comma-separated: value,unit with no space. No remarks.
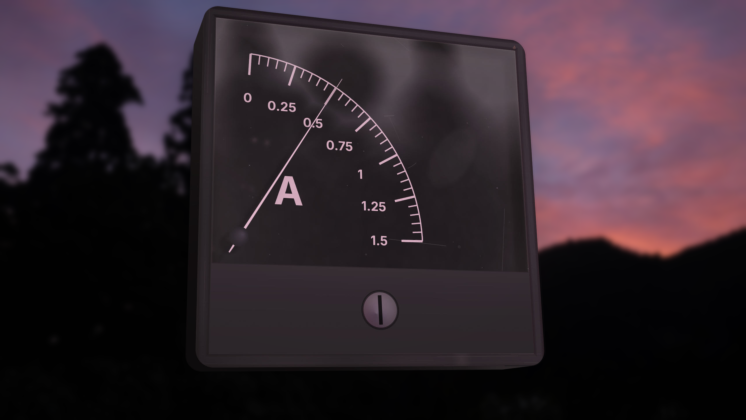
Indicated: 0.5,A
